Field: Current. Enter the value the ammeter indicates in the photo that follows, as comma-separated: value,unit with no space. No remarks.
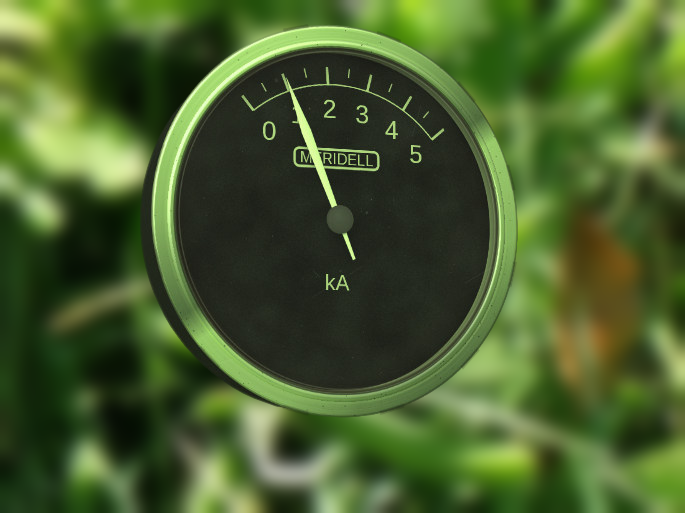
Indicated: 1,kA
